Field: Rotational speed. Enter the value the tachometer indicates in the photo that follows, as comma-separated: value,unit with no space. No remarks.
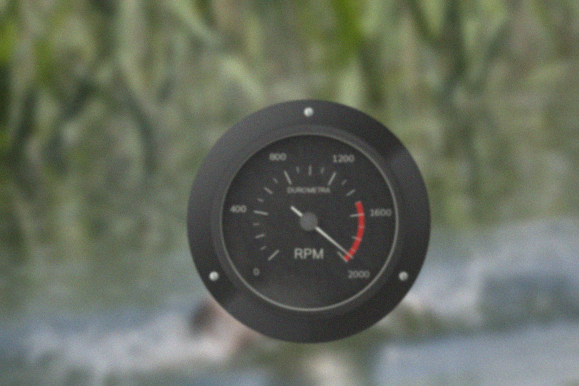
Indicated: 1950,rpm
